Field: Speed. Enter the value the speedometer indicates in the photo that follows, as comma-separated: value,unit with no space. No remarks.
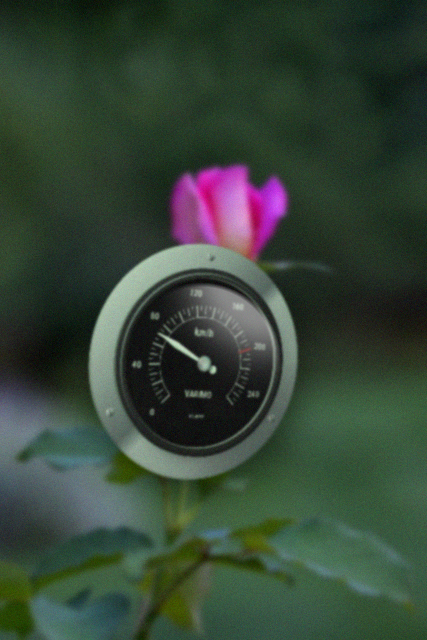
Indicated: 70,km/h
